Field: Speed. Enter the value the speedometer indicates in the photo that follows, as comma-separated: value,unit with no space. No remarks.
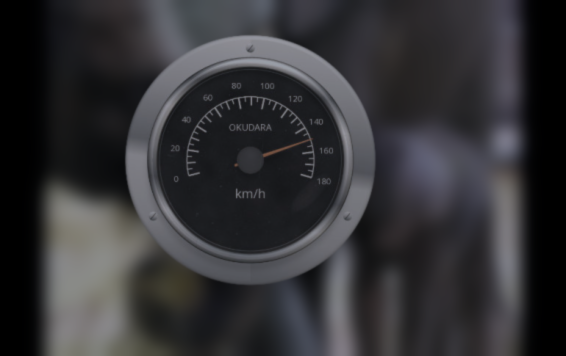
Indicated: 150,km/h
